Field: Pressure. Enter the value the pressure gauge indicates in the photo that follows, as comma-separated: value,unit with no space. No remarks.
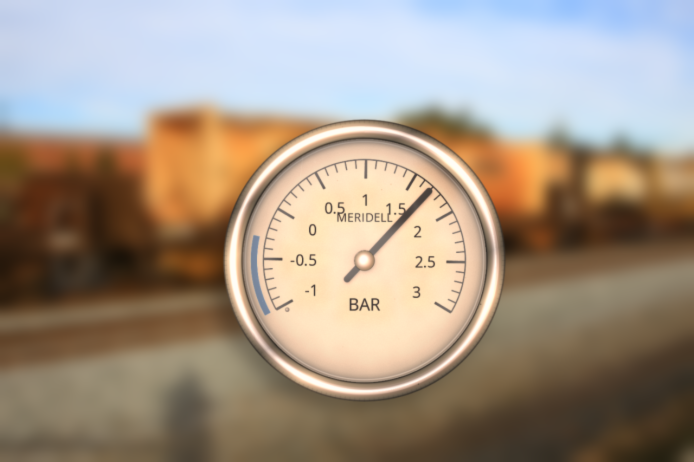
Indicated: 1.7,bar
